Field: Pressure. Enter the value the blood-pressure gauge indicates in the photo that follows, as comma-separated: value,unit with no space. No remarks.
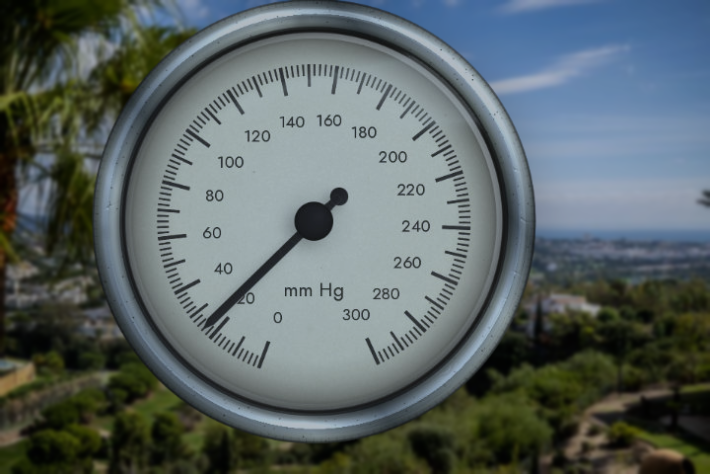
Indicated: 24,mmHg
